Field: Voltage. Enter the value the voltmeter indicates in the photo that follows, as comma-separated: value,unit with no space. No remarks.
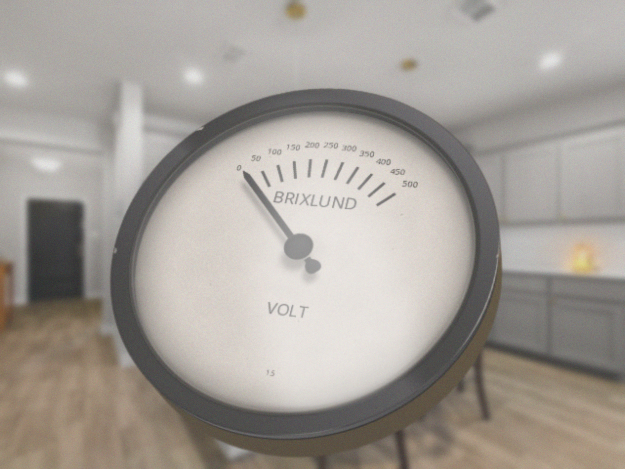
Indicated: 0,V
